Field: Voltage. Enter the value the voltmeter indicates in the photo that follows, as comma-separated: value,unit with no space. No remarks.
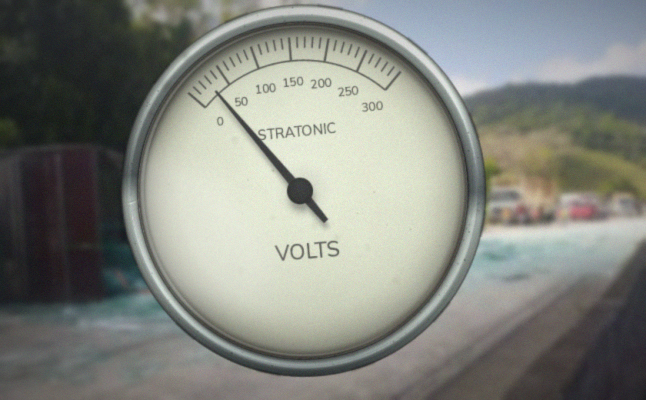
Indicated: 30,V
